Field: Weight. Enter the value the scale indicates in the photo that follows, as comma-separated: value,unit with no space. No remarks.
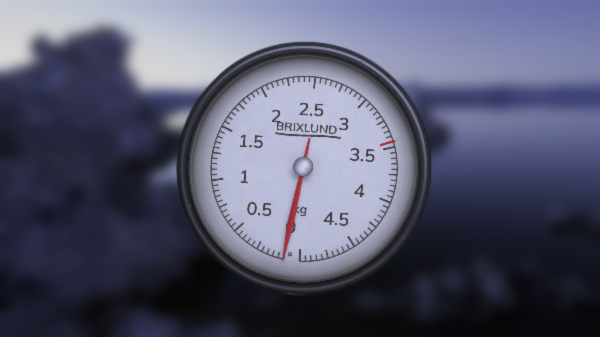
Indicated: 0,kg
